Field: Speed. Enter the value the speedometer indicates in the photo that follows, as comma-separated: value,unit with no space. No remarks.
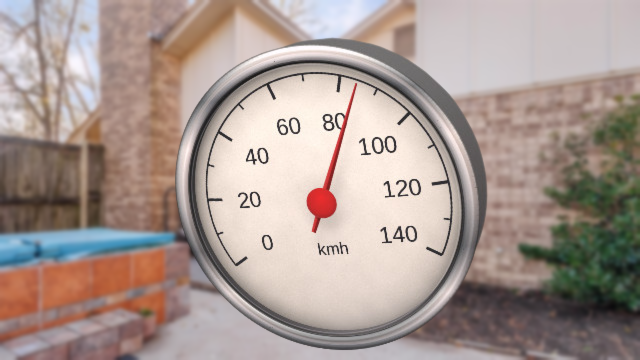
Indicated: 85,km/h
